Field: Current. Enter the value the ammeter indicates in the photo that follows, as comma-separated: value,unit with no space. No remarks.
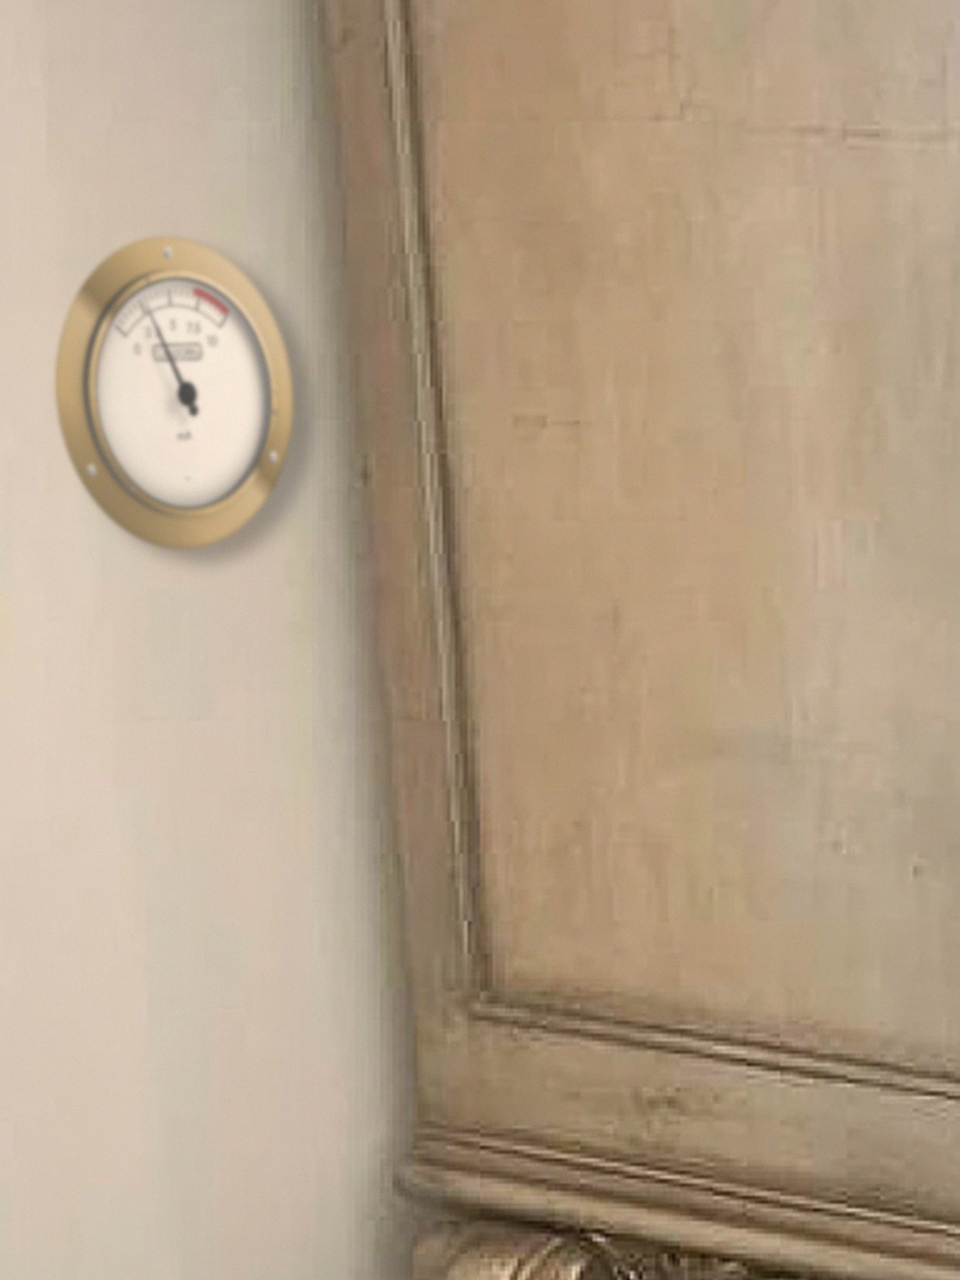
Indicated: 2.5,mA
